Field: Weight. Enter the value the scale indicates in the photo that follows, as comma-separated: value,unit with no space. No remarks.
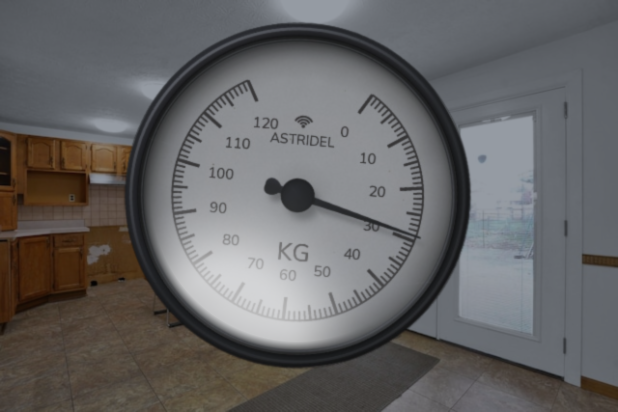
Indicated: 29,kg
